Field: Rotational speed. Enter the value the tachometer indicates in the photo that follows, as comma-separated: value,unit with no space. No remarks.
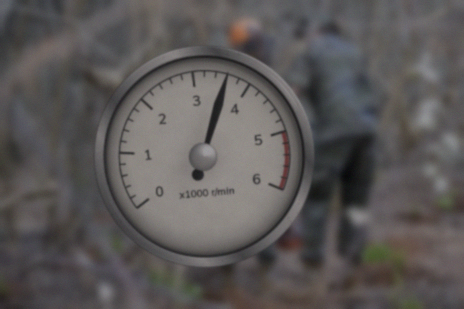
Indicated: 3600,rpm
